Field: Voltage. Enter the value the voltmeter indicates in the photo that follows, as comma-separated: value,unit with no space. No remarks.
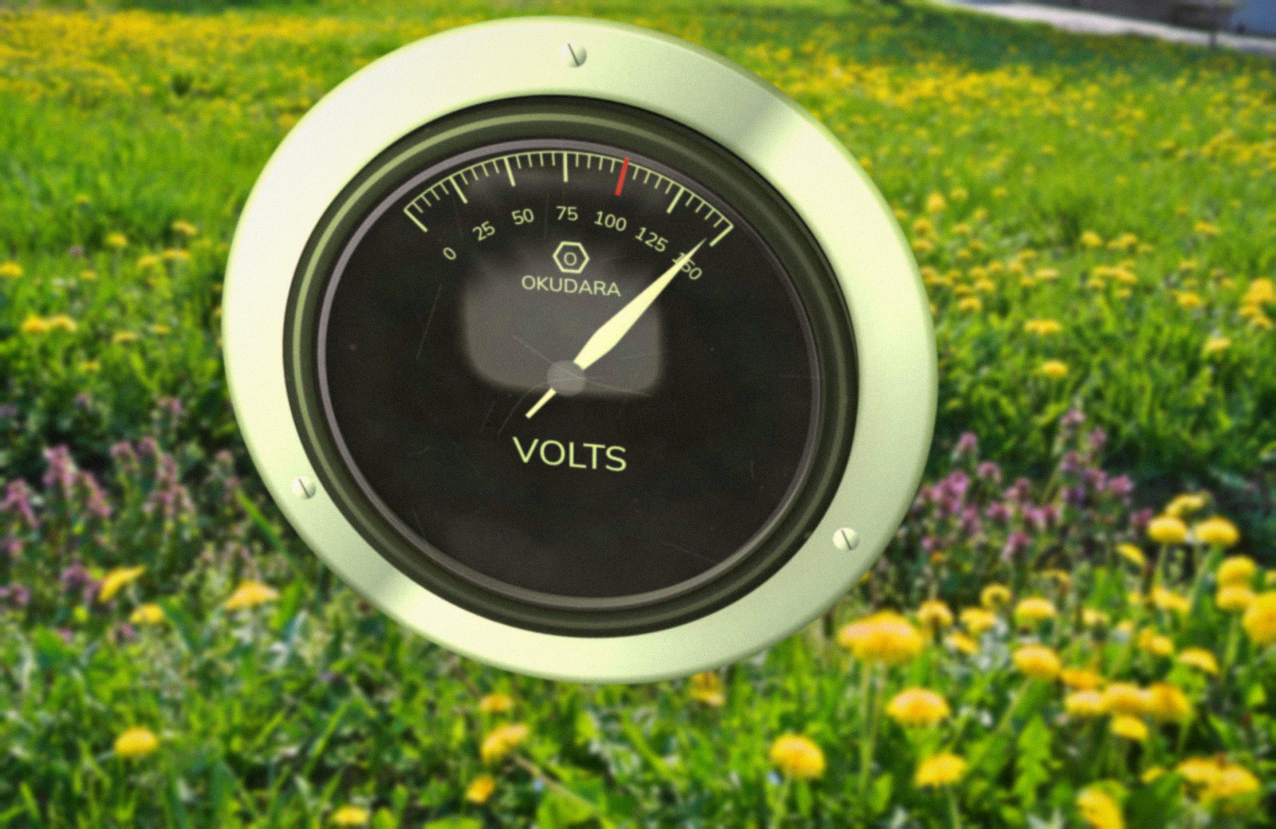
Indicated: 145,V
